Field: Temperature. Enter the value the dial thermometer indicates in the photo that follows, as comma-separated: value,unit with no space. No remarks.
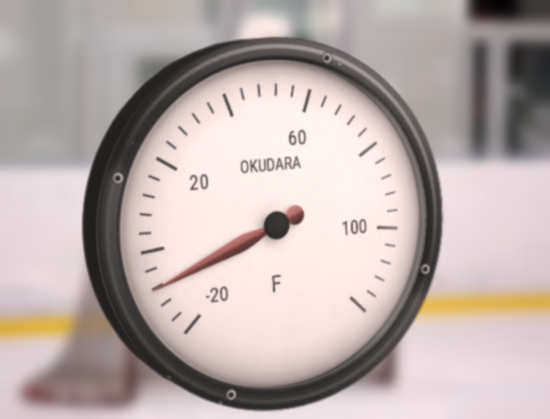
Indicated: -8,°F
